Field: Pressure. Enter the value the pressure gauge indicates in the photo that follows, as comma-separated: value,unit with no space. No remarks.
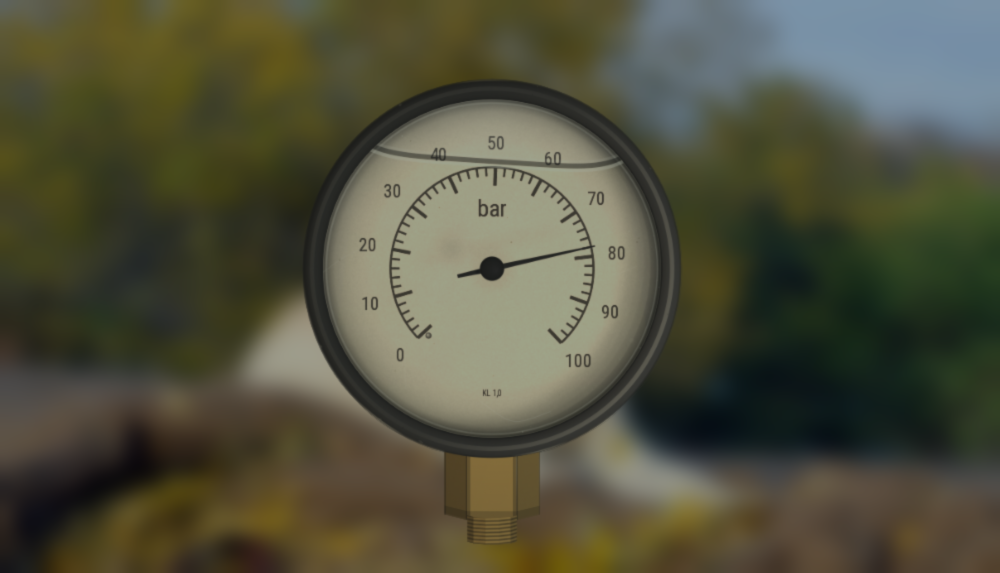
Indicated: 78,bar
